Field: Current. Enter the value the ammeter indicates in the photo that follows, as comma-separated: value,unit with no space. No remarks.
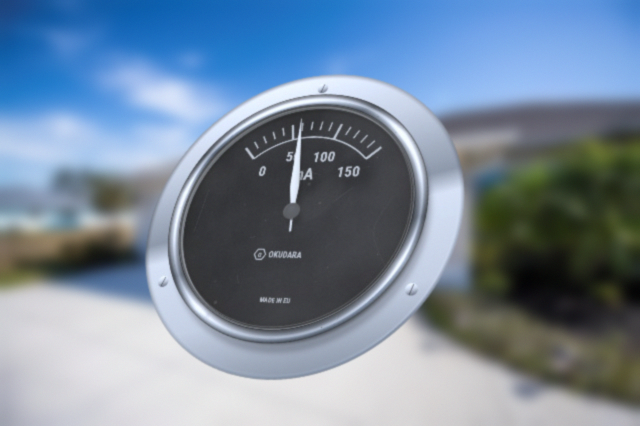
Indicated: 60,mA
